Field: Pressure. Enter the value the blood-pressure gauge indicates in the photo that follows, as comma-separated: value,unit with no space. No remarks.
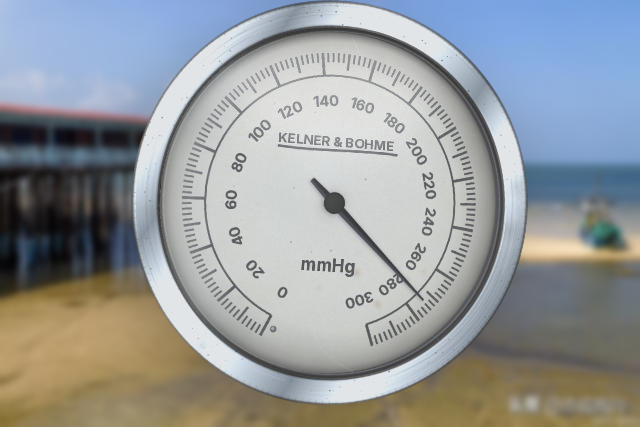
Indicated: 274,mmHg
